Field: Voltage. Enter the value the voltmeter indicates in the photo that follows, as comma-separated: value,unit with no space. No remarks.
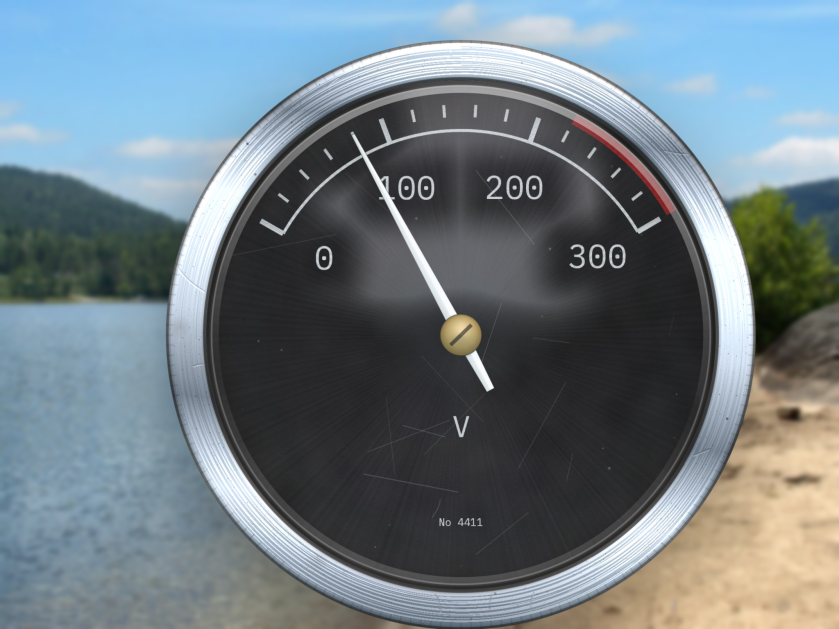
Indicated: 80,V
